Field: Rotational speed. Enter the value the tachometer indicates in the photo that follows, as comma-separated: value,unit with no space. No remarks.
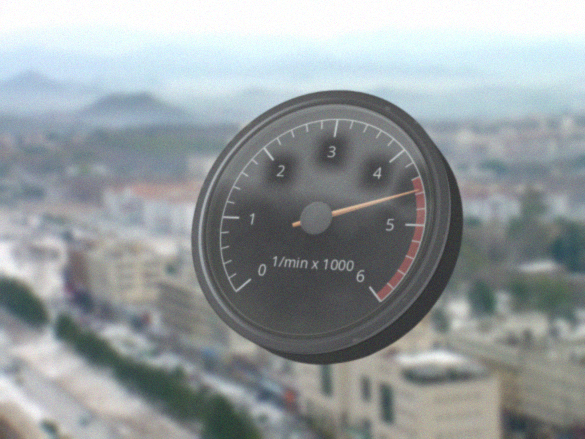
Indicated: 4600,rpm
